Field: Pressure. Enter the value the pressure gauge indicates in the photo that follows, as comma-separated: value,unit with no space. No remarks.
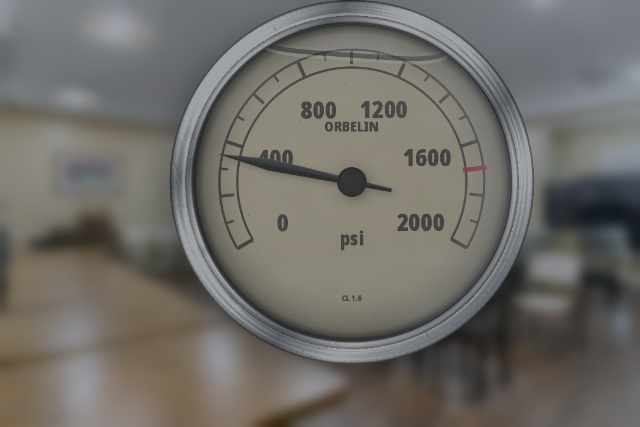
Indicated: 350,psi
